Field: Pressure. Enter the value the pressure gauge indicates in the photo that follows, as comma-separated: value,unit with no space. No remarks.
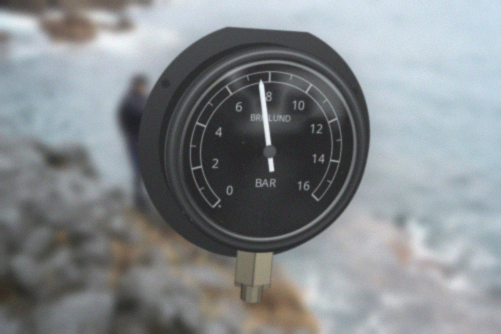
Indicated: 7.5,bar
